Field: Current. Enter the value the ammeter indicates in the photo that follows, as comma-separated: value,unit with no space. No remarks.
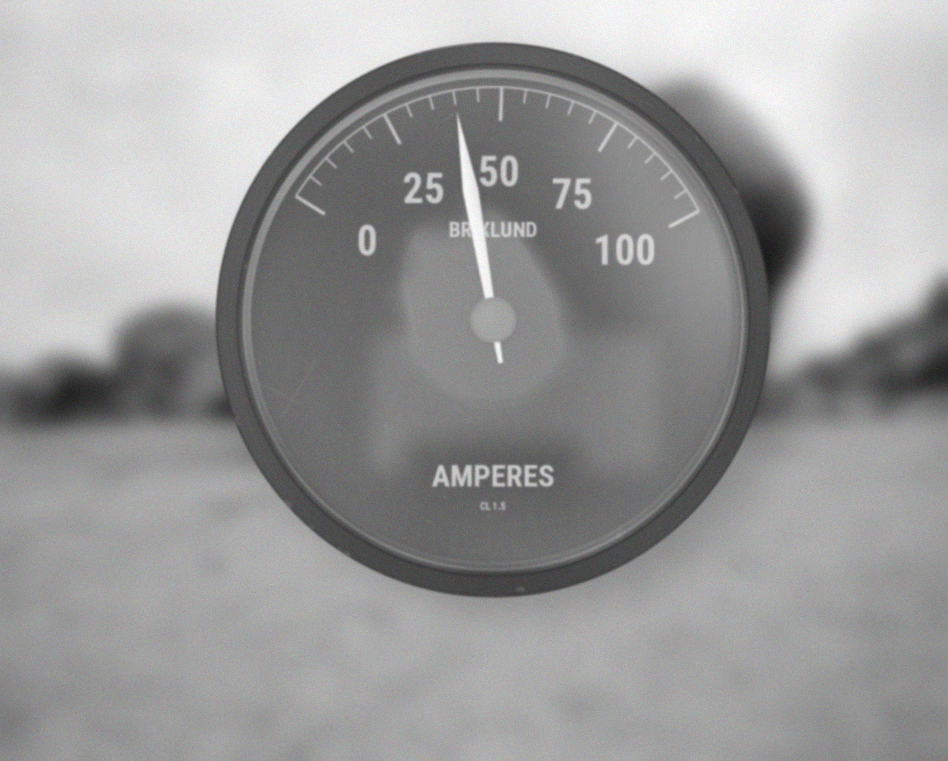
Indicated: 40,A
